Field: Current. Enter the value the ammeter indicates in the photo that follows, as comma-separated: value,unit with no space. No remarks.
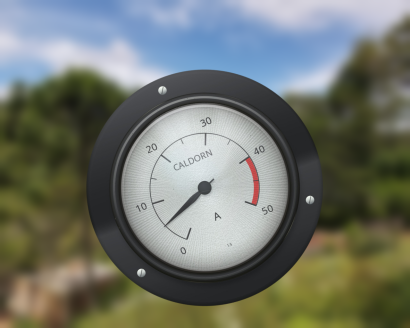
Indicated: 5,A
